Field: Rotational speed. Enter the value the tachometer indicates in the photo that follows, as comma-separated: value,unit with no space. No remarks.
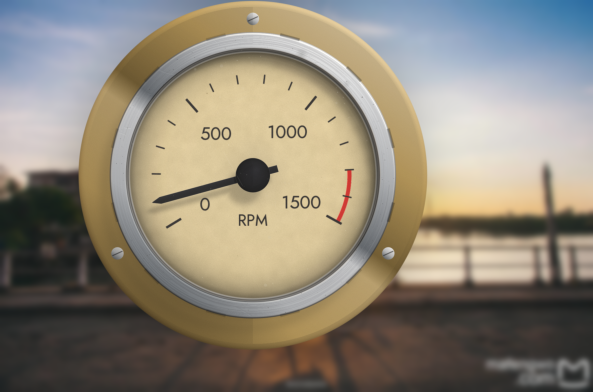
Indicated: 100,rpm
